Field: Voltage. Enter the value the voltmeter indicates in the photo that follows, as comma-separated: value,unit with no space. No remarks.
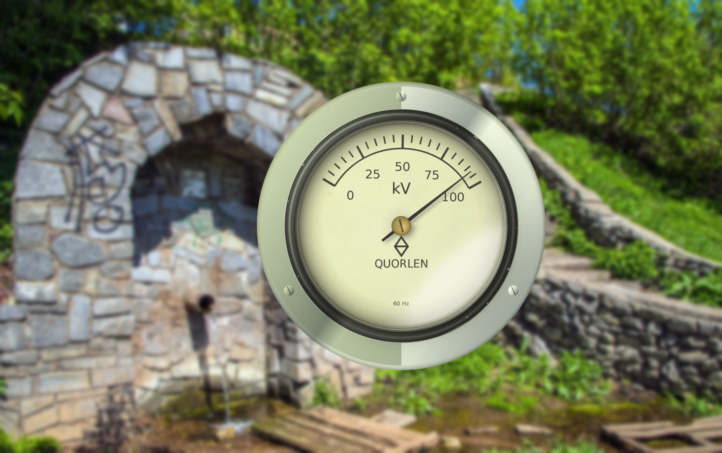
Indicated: 92.5,kV
